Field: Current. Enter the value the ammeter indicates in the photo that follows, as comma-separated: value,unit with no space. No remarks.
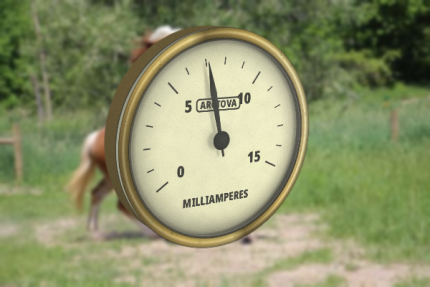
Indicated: 7,mA
